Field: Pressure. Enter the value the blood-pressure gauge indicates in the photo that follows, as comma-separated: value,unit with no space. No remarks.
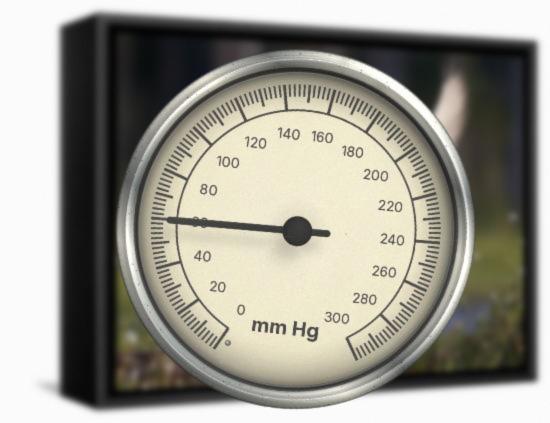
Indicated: 60,mmHg
